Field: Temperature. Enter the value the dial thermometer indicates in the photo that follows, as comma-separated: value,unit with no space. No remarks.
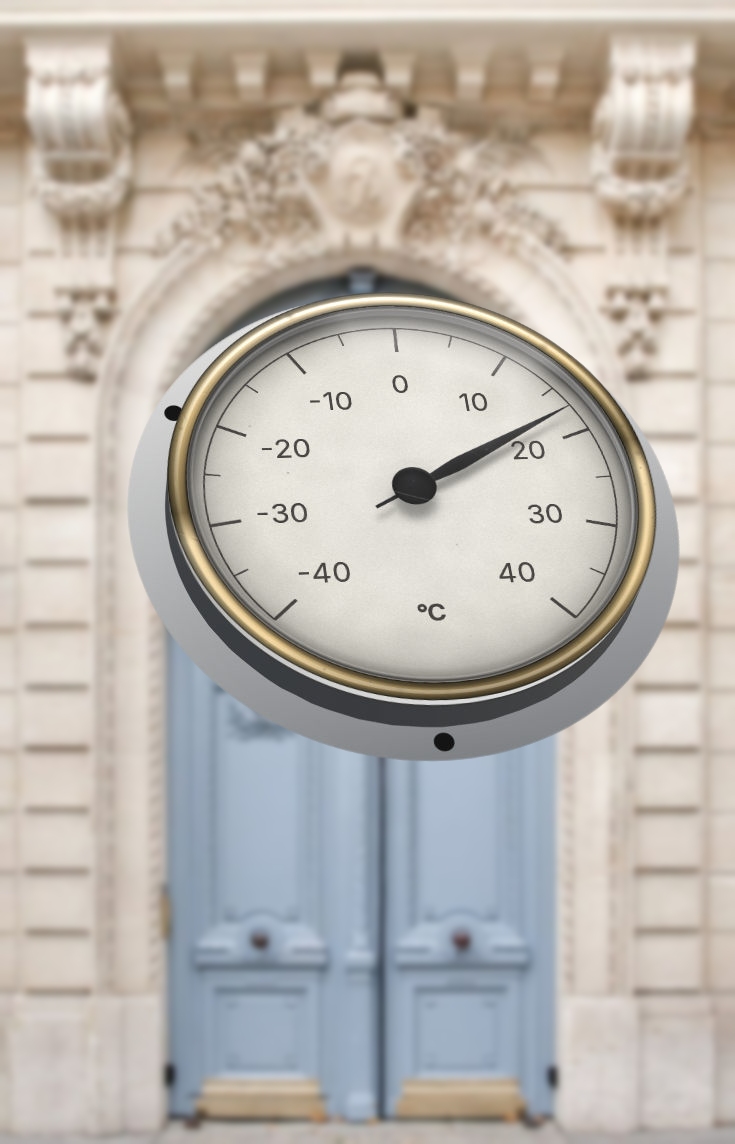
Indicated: 17.5,°C
